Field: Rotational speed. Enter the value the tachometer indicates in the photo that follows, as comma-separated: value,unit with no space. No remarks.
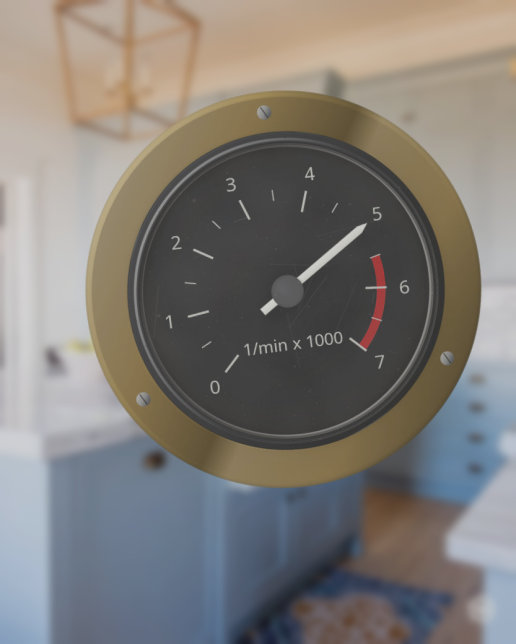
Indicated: 5000,rpm
